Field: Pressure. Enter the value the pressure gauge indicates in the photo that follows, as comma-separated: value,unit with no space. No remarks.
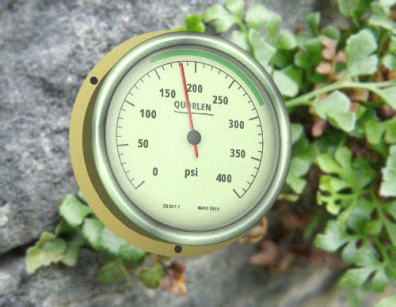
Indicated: 180,psi
